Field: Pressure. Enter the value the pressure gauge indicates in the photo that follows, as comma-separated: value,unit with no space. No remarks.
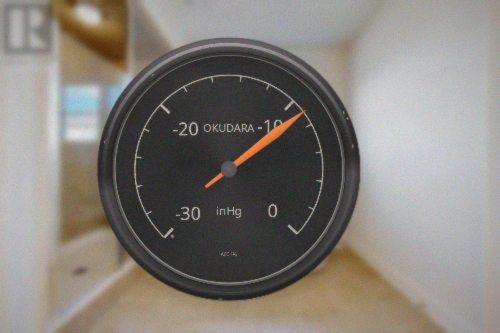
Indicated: -9,inHg
